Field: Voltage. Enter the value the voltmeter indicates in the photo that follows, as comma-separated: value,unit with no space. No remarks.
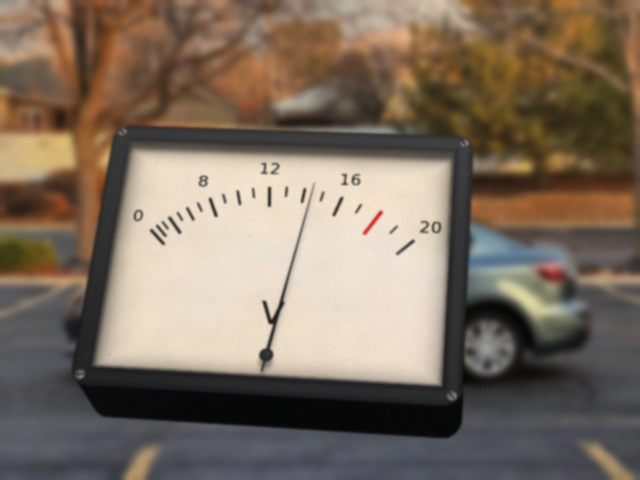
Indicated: 14.5,V
